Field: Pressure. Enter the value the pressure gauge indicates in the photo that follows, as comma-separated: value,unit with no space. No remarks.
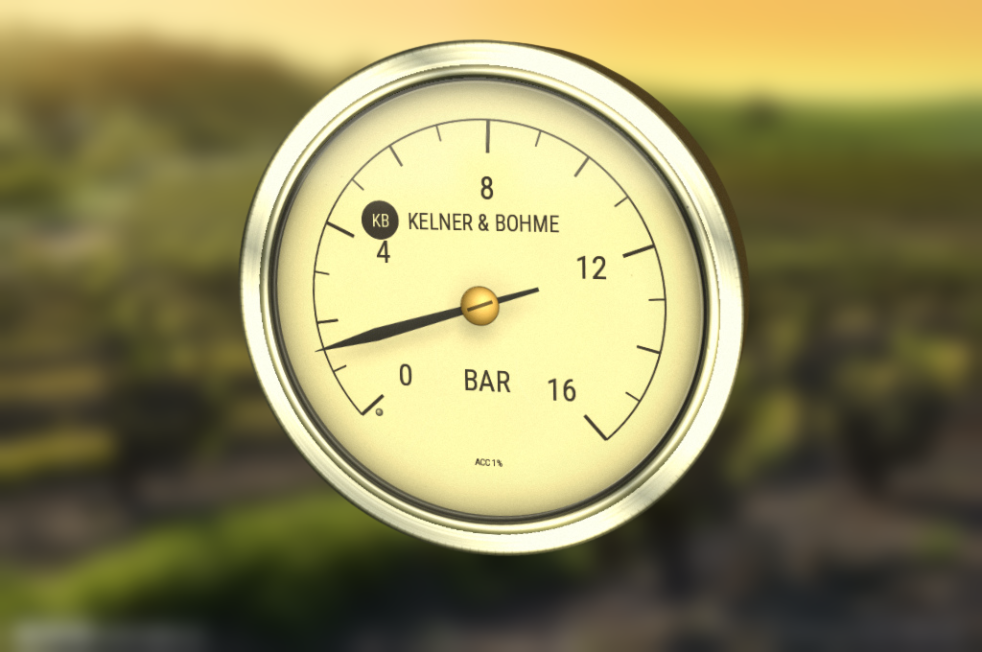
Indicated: 1.5,bar
